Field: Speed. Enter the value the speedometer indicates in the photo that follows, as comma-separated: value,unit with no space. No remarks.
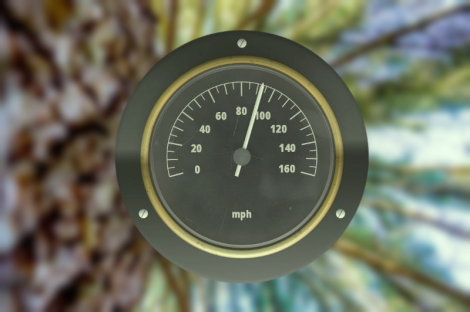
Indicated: 92.5,mph
